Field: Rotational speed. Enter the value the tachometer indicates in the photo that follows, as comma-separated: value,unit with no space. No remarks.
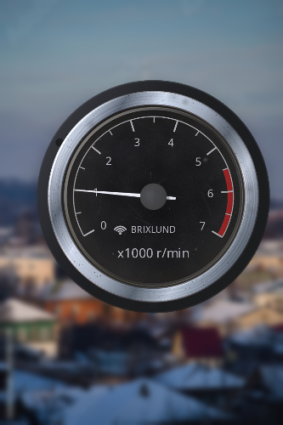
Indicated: 1000,rpm
